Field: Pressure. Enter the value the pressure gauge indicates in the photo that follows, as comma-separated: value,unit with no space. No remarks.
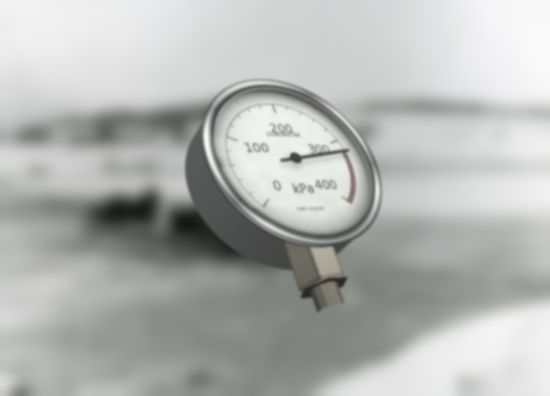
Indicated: 320,kPa
